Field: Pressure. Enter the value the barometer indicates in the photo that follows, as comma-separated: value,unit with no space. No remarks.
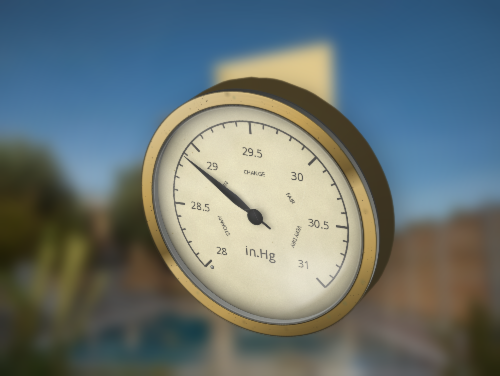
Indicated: 28.9,inHg
